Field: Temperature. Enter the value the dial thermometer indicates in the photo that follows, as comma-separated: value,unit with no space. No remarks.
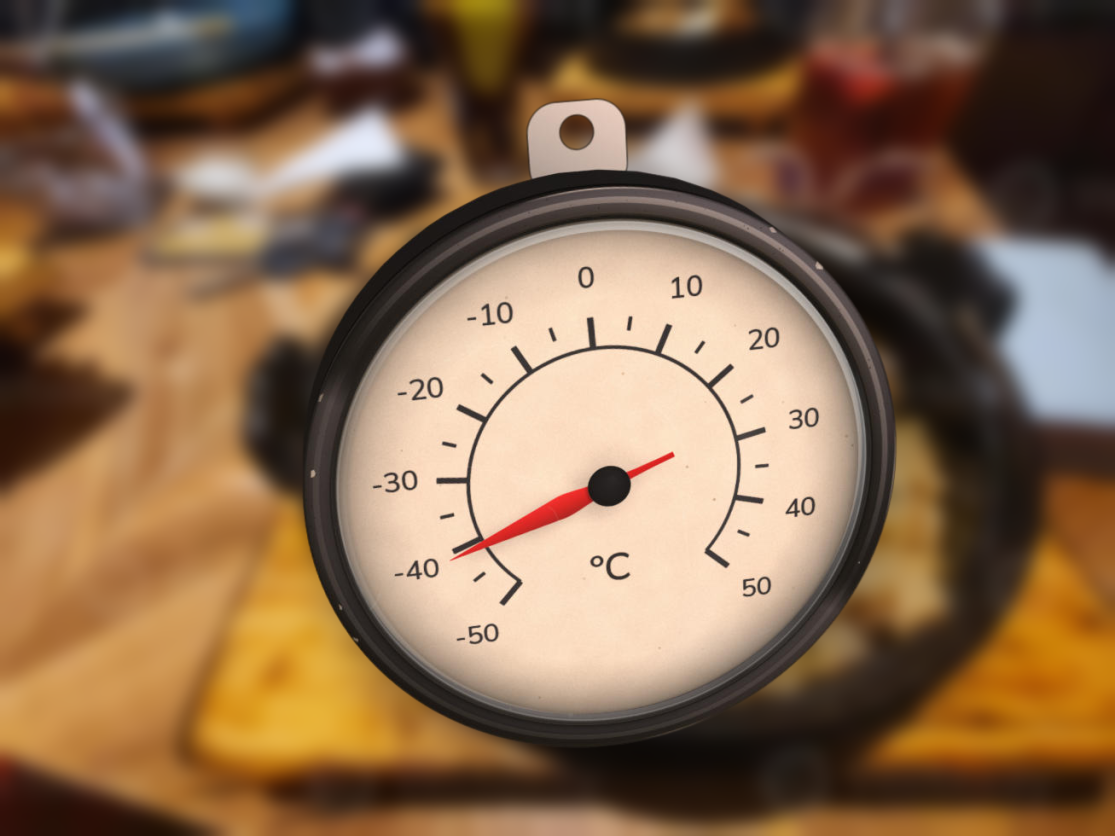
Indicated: -40,°C
